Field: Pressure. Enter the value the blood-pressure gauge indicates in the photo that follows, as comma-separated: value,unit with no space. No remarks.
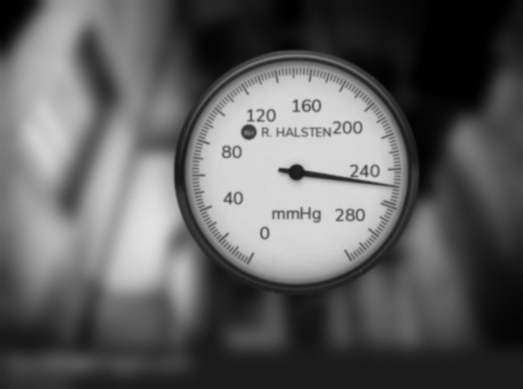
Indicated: 250,mmHg
